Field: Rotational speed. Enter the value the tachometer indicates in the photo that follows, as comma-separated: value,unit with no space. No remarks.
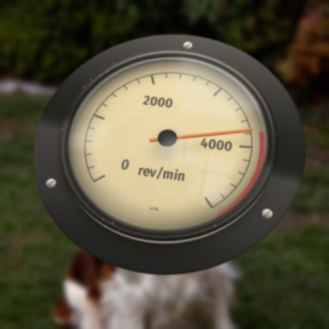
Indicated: 3800,rpm
